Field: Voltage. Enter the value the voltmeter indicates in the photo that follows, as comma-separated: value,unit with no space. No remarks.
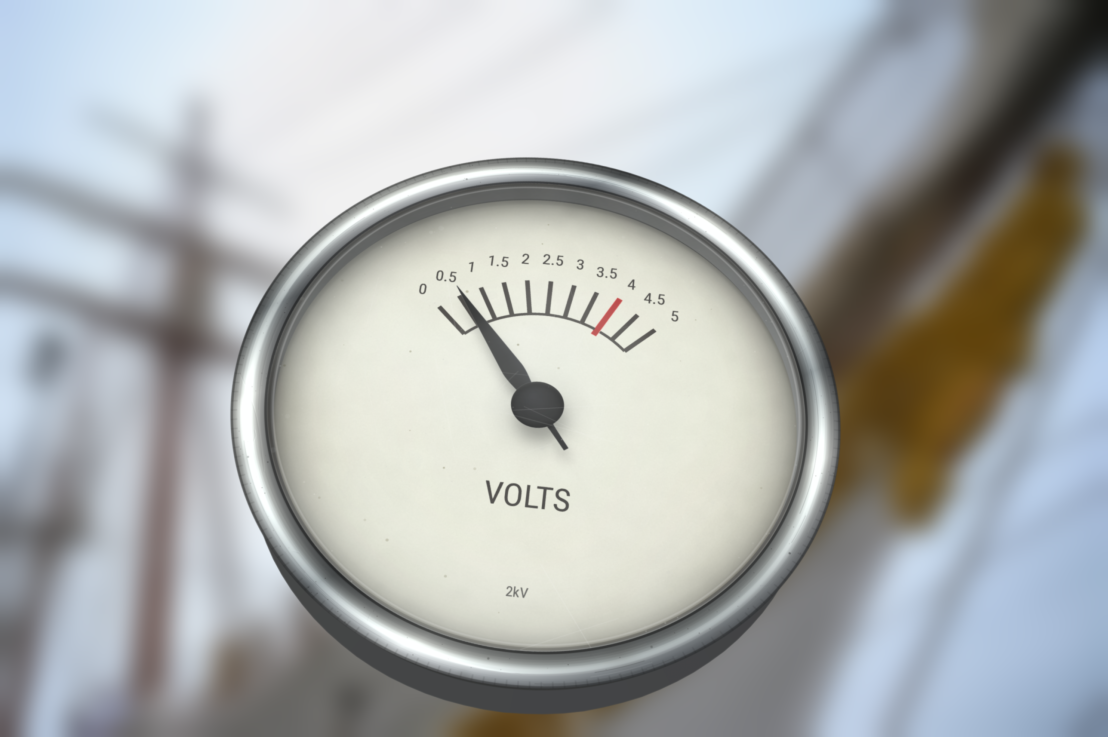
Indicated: 0.5,V
